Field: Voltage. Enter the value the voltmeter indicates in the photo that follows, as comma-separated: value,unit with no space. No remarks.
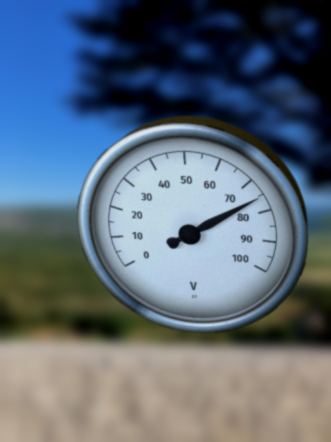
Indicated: 75,V
